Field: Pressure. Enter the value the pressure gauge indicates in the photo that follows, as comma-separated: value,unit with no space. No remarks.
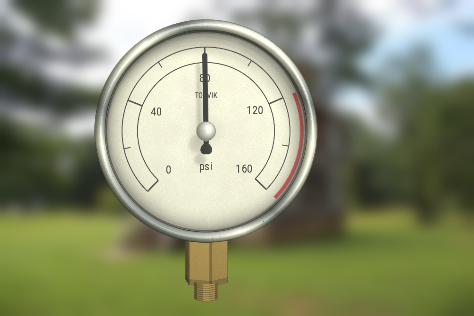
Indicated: 80,psi
